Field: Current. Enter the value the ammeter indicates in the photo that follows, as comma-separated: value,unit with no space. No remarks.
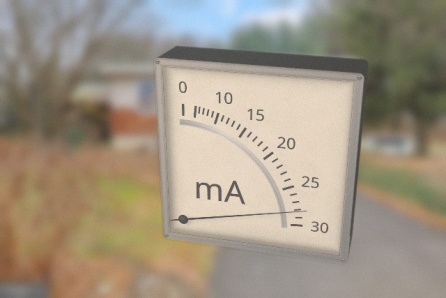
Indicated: 28,mA
